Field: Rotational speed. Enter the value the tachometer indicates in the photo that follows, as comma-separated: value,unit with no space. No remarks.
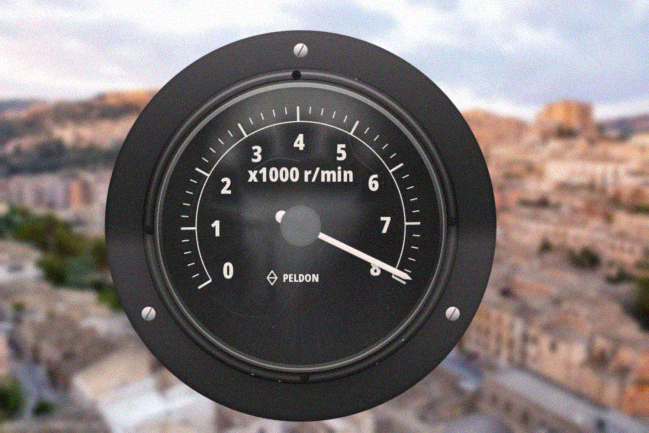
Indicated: 7900,rpm
